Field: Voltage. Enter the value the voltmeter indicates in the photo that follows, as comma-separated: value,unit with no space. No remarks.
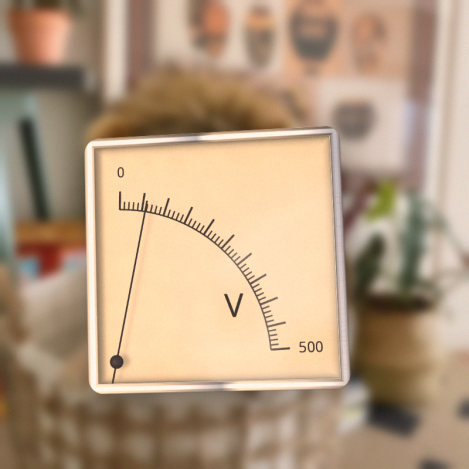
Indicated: 60,V
